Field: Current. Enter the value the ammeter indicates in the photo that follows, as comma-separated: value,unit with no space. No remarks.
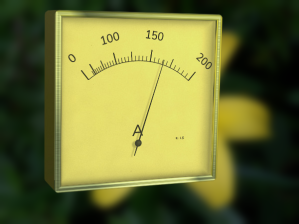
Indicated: 165,A
